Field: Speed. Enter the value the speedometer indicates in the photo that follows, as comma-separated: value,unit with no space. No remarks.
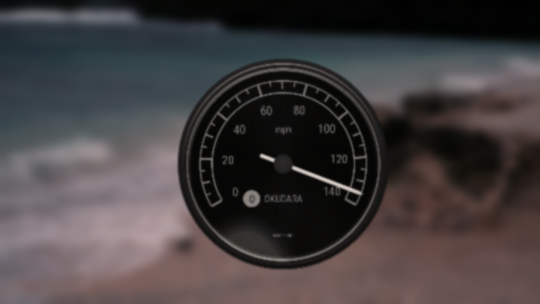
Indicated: 135,mph
